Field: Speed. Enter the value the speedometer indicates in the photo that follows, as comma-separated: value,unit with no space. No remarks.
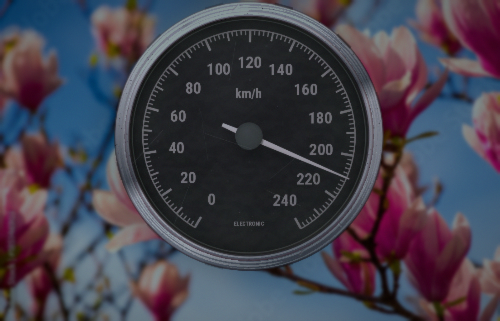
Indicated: 210,km/h
